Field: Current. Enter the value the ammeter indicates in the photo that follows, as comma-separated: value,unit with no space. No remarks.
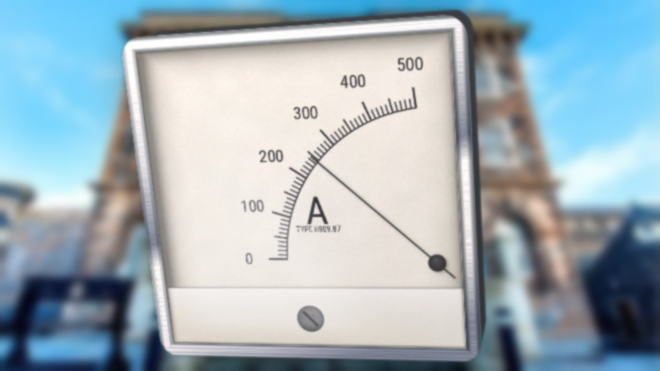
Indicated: 250,A
